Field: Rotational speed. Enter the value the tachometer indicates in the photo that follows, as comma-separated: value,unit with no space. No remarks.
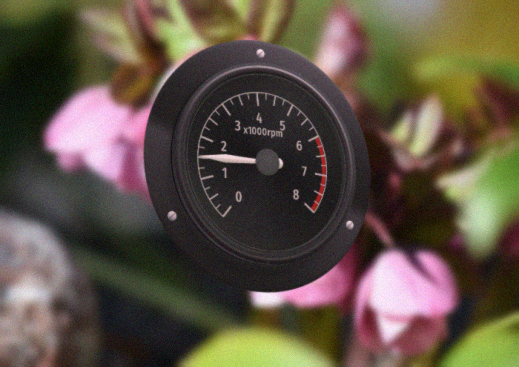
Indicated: 1500,rpm
